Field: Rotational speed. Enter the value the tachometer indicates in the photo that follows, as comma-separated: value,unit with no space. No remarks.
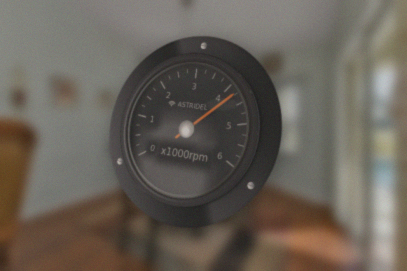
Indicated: 4250,rpm
